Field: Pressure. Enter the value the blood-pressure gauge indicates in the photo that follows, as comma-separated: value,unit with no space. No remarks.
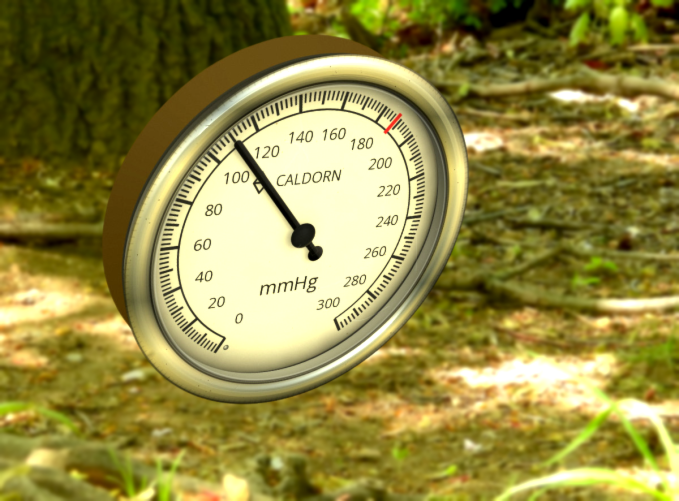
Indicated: 110,mmHg
